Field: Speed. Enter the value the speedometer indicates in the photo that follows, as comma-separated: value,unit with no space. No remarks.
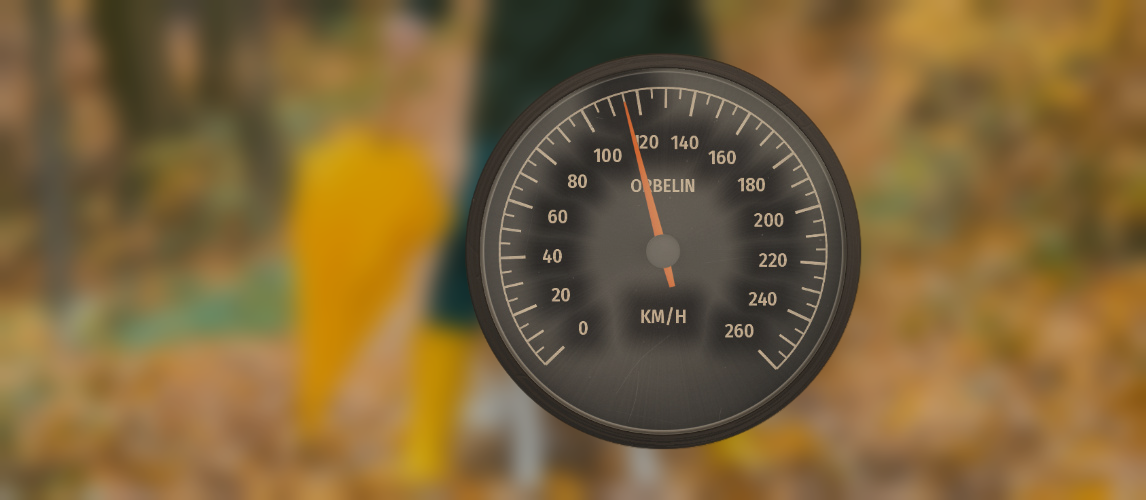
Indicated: 115,km/h
